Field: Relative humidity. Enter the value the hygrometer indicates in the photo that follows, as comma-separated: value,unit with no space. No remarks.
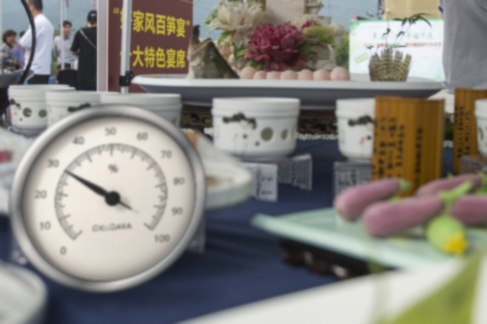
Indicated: 30,%
